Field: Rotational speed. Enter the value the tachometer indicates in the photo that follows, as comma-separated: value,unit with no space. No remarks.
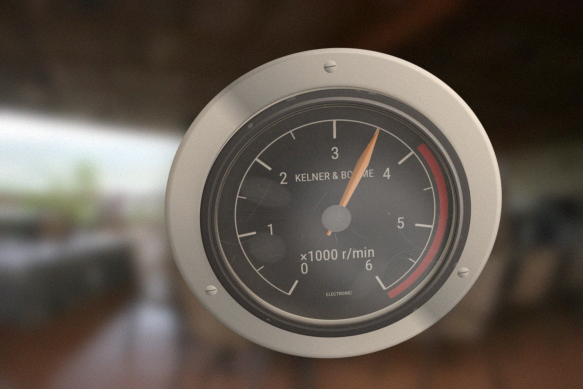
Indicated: 3500,rpm
